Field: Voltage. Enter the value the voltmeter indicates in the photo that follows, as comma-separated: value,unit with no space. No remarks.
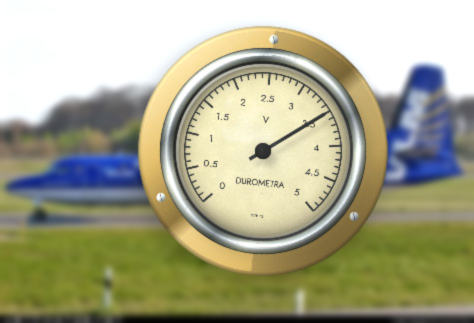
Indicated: 3.5,V
